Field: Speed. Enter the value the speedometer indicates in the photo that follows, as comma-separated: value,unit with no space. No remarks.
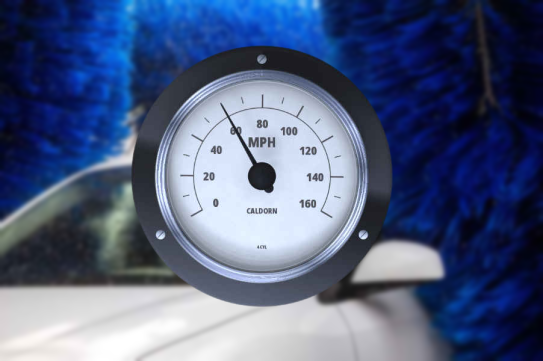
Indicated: 60,mph
